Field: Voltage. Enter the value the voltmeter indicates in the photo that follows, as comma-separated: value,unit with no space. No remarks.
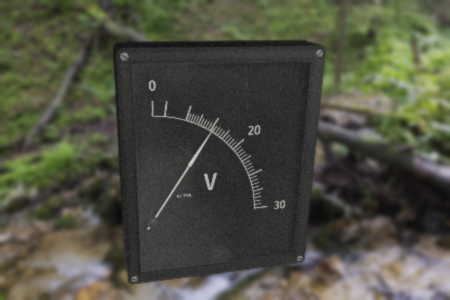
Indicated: 15,V
